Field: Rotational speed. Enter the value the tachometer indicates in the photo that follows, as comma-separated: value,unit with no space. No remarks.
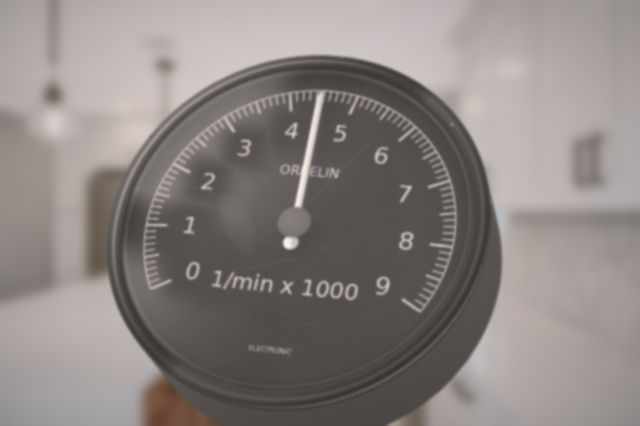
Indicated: 4500,rpm
